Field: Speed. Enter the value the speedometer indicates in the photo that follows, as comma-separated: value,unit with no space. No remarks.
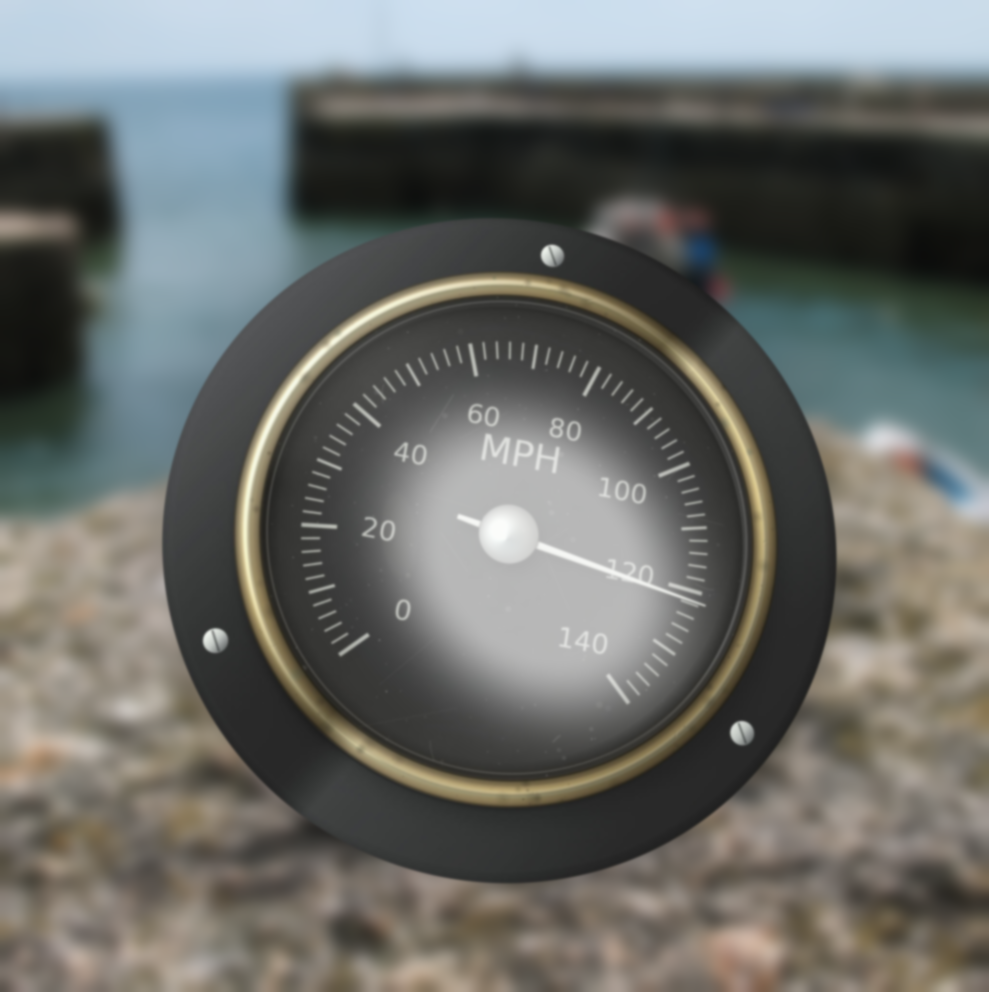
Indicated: 122,mph
